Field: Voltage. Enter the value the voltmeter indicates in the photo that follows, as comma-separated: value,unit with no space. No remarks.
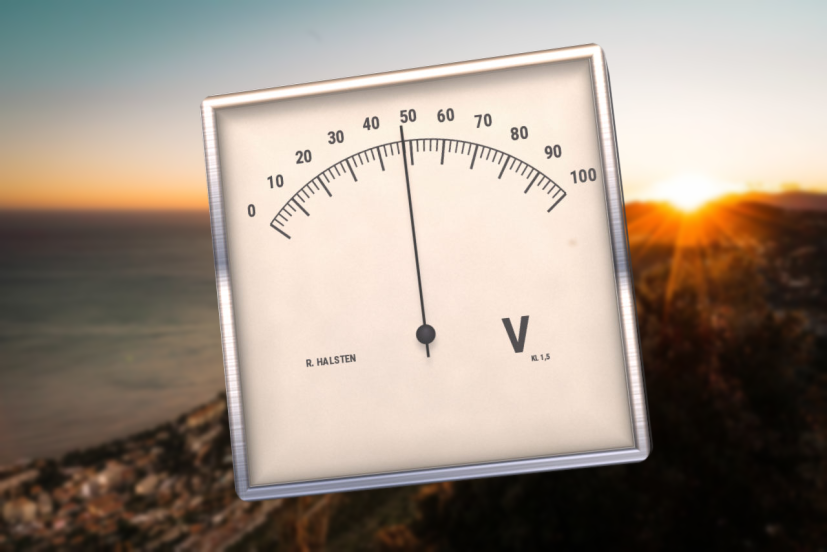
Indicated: 48,V
